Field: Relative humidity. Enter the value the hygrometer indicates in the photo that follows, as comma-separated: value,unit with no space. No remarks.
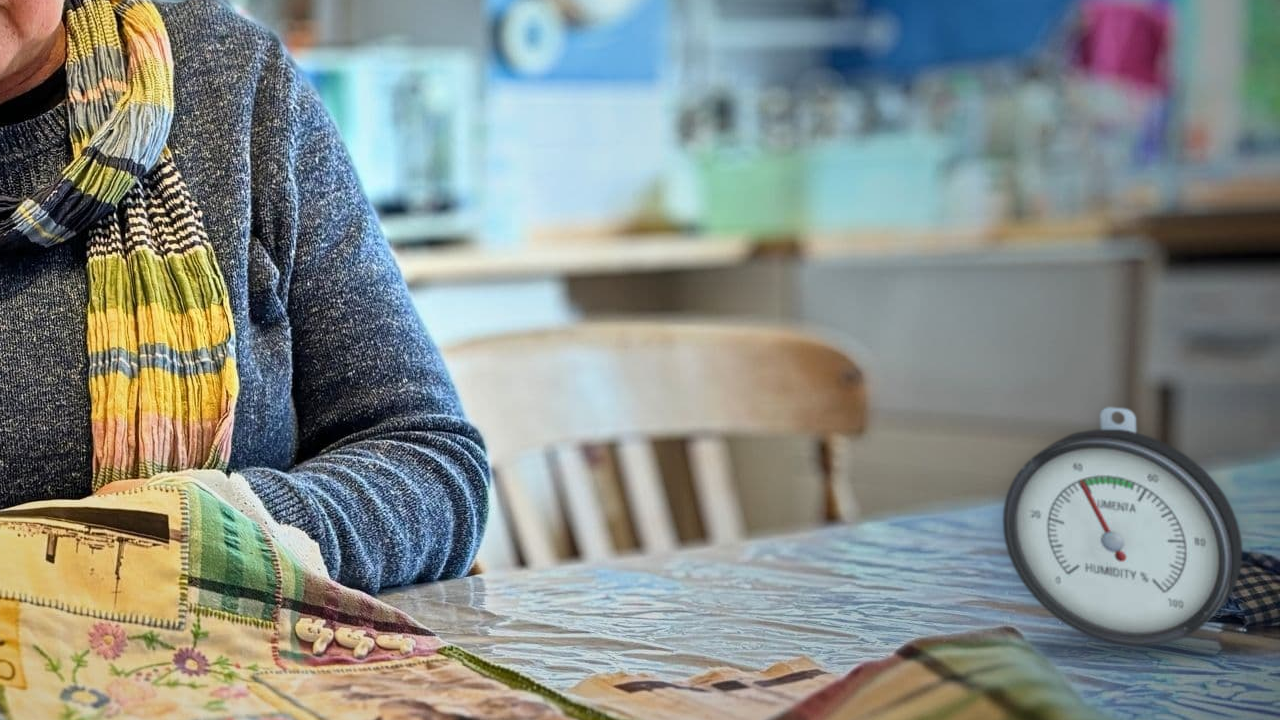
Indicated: 40,%
